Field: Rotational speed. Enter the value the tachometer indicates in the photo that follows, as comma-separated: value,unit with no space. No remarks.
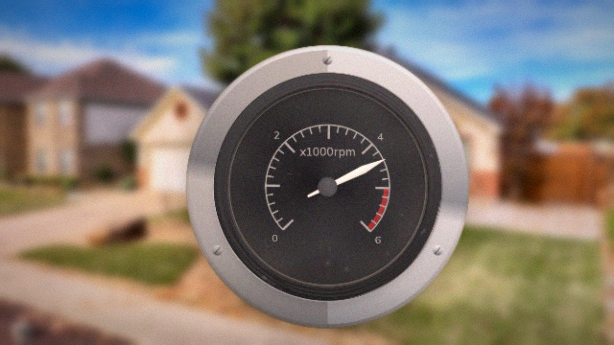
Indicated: 4400,rpm
